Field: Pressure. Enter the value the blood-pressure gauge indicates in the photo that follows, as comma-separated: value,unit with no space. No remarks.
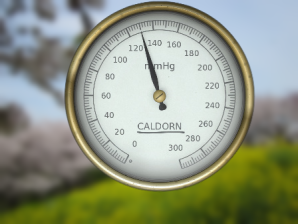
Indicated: 130,mmHg
